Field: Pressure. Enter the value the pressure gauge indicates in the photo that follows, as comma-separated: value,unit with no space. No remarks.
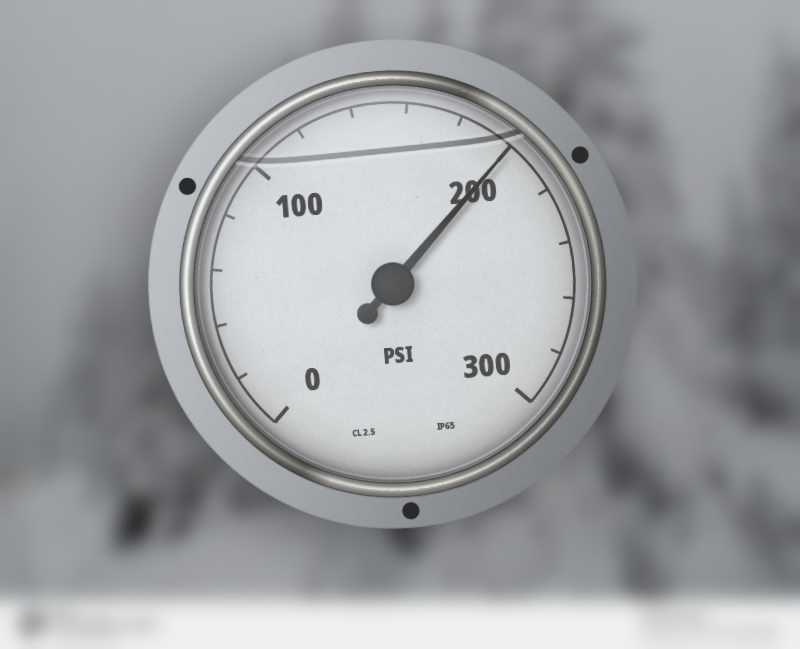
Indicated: 200,psi
